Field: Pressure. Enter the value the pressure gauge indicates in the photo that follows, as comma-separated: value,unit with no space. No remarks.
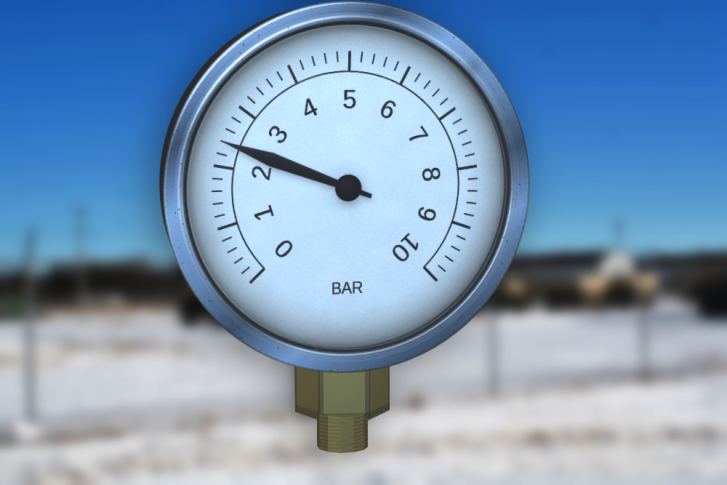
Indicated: 2.4,bar
